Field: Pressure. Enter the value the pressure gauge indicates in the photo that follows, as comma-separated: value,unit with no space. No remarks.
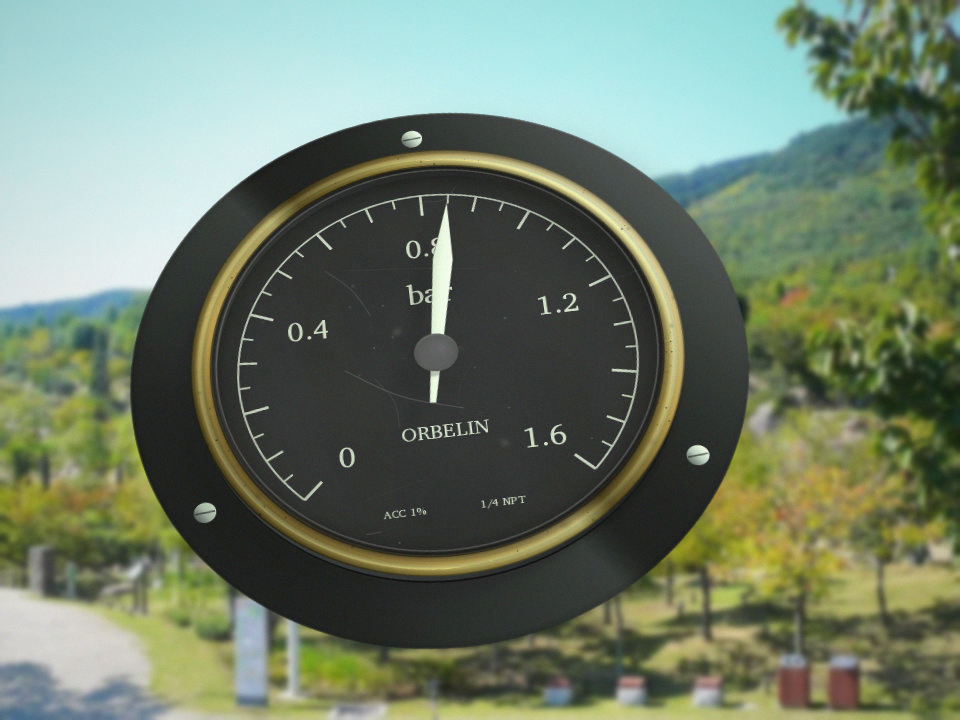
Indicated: 0.85,bar
